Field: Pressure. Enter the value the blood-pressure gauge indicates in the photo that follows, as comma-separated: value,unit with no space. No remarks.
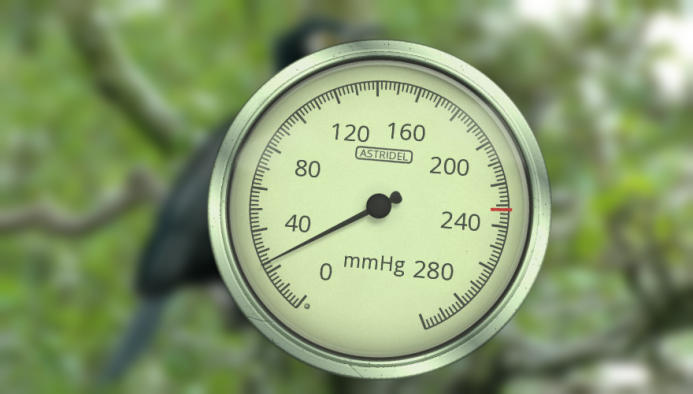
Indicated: 24,mmHg
